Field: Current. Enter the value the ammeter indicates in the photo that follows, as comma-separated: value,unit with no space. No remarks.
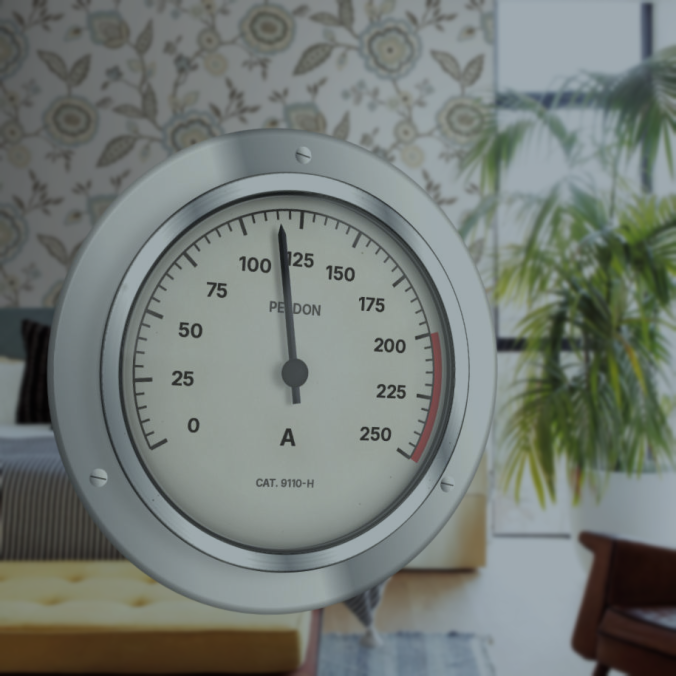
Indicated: 115,A
